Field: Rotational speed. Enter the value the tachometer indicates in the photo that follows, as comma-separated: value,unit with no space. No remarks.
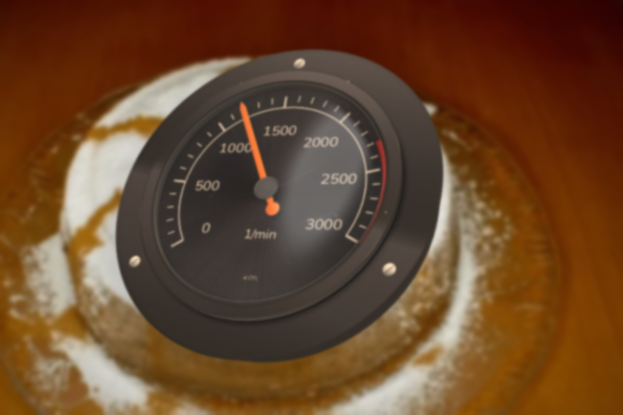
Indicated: 1200,rpm
